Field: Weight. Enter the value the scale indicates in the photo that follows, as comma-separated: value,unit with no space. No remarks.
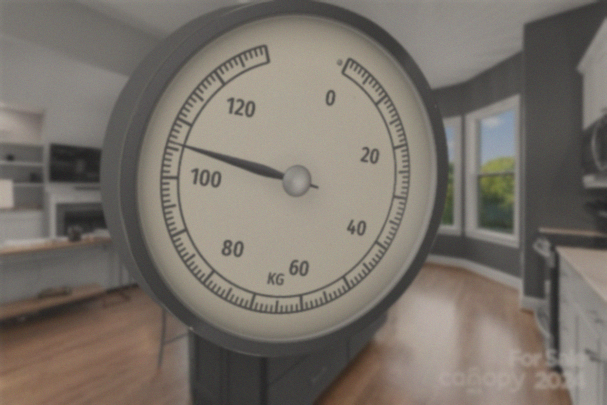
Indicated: 106,kg
